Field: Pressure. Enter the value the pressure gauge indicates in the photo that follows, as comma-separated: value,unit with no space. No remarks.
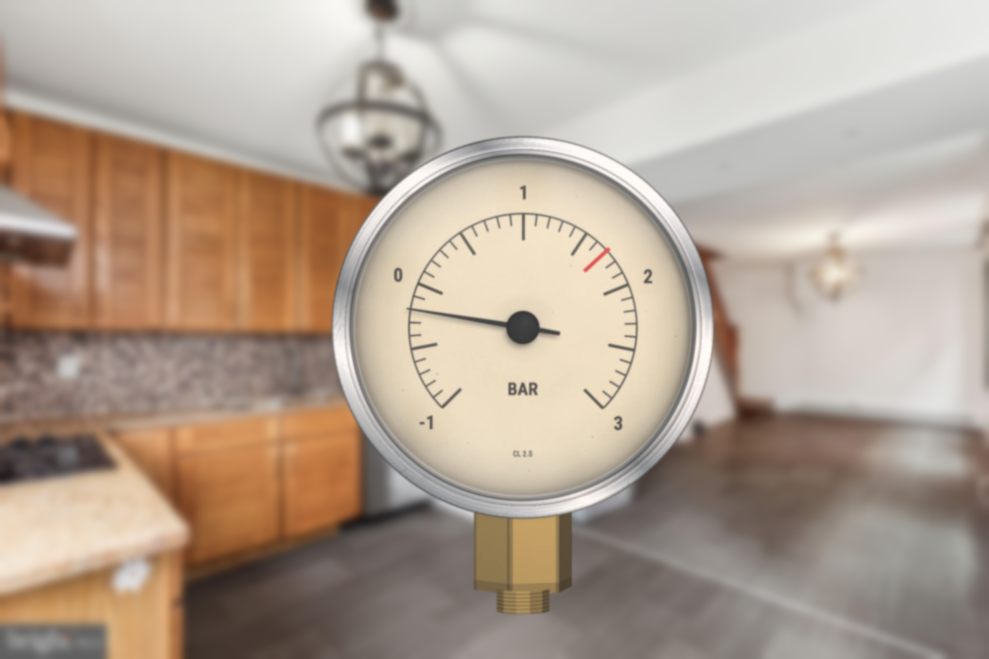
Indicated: -0.2,bar
